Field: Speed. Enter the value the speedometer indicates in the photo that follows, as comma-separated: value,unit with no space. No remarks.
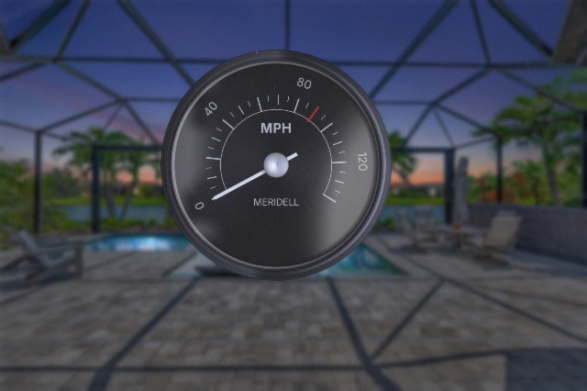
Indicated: 0,mph
